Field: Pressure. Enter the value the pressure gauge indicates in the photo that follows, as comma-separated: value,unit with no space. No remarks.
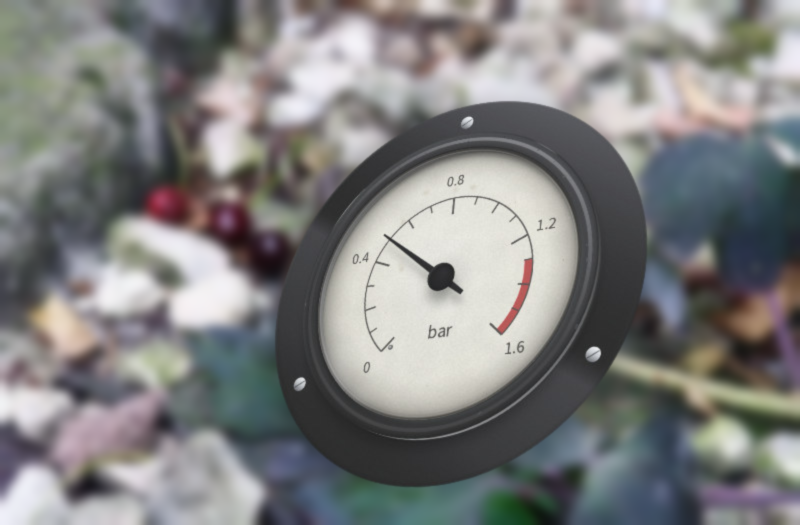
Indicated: 0.5,bar
